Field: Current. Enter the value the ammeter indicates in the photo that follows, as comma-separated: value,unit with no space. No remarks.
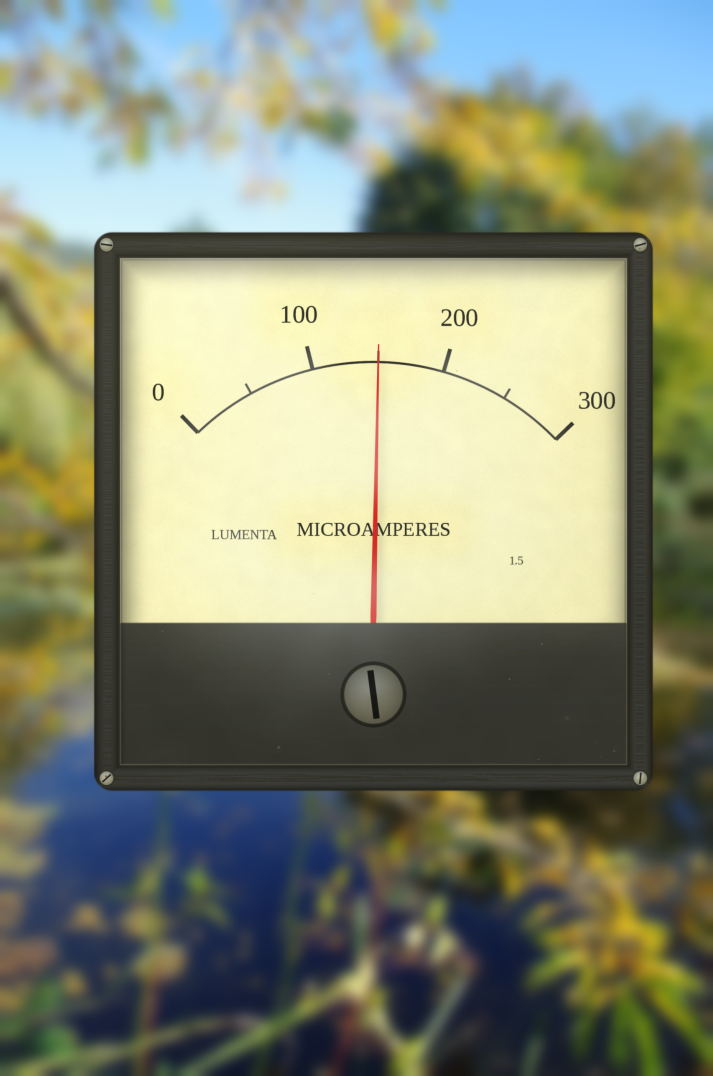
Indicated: 150,µA
